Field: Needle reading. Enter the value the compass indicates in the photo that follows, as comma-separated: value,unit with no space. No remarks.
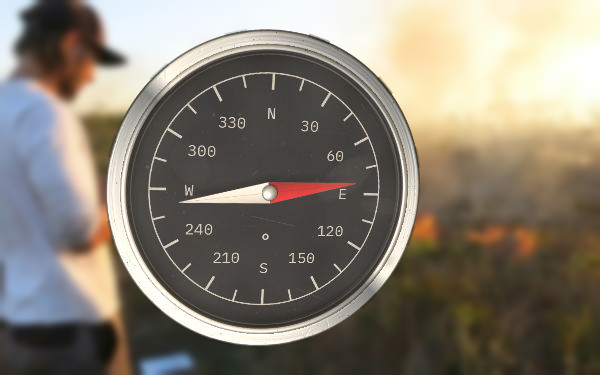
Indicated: 82.5,°
